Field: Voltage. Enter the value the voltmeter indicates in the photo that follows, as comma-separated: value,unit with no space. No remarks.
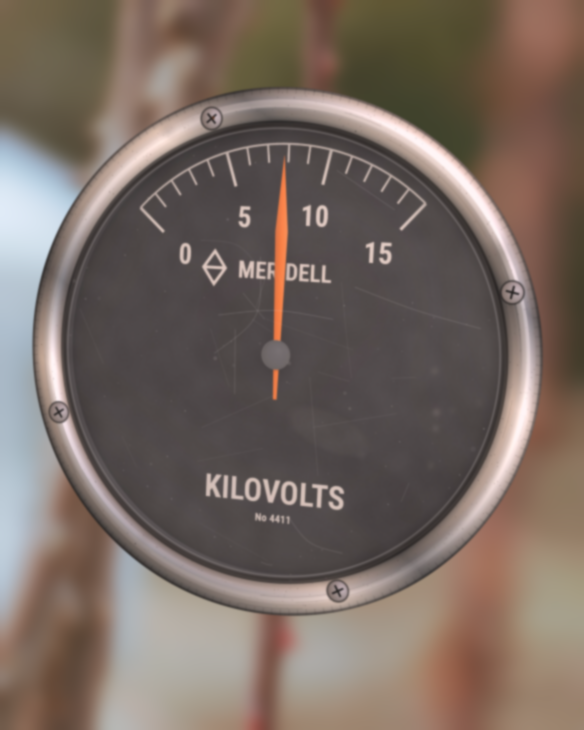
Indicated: 8,kV
